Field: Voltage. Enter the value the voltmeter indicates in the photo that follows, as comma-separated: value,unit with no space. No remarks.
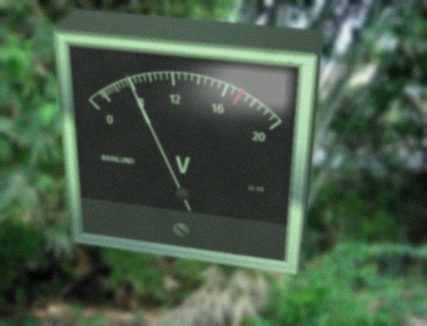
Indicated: 8,V
